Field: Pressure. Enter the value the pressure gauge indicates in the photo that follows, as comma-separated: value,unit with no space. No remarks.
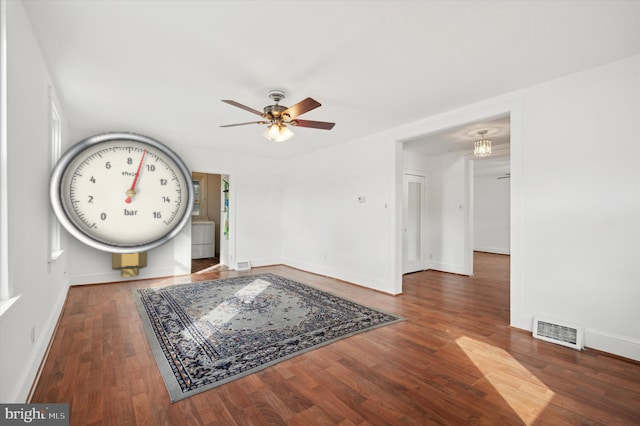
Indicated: 9,bar
